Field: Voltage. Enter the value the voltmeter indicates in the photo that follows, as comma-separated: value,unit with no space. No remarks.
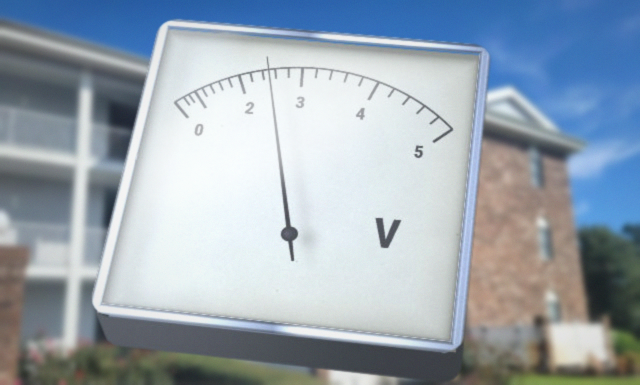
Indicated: 2.5,V
